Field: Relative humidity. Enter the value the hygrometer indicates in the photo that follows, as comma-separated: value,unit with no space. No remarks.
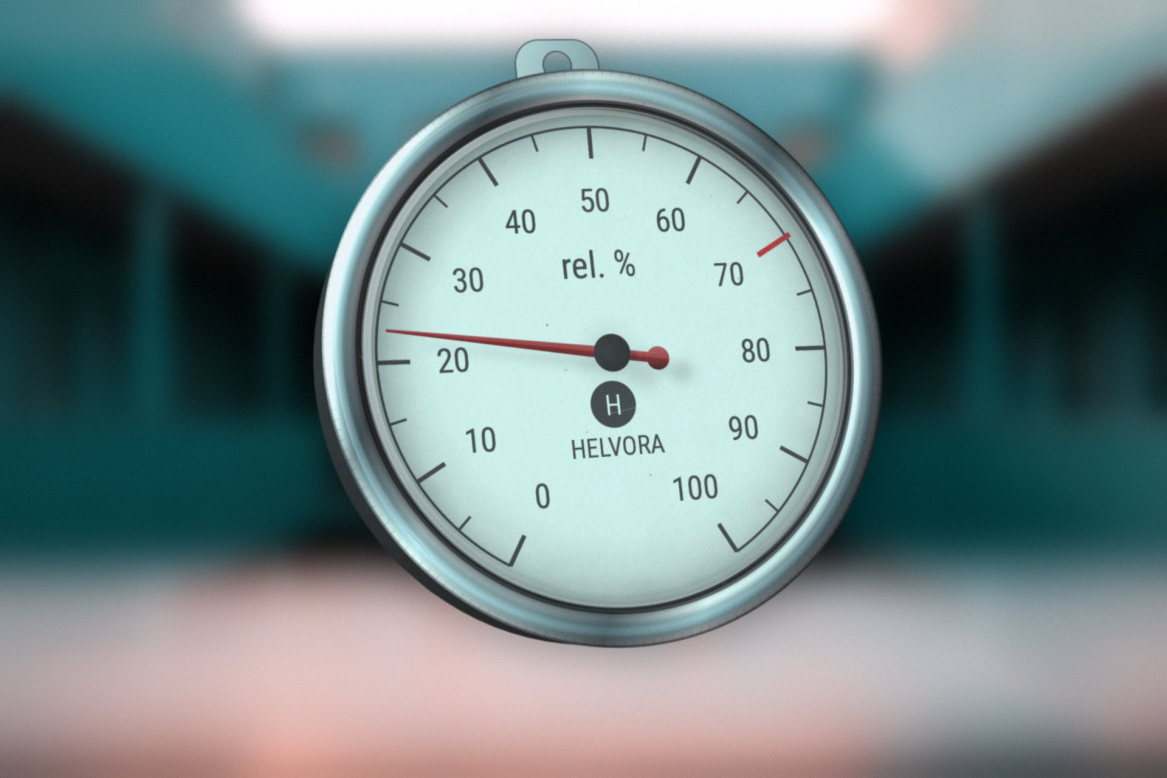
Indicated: 22.5,%
